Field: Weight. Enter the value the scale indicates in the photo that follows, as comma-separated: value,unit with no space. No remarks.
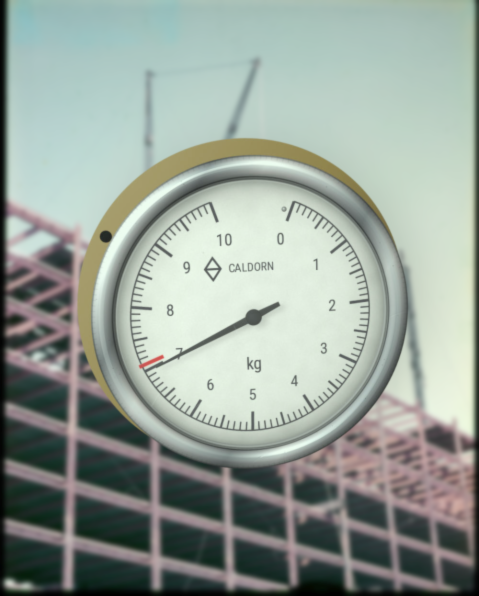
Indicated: 7,kg
